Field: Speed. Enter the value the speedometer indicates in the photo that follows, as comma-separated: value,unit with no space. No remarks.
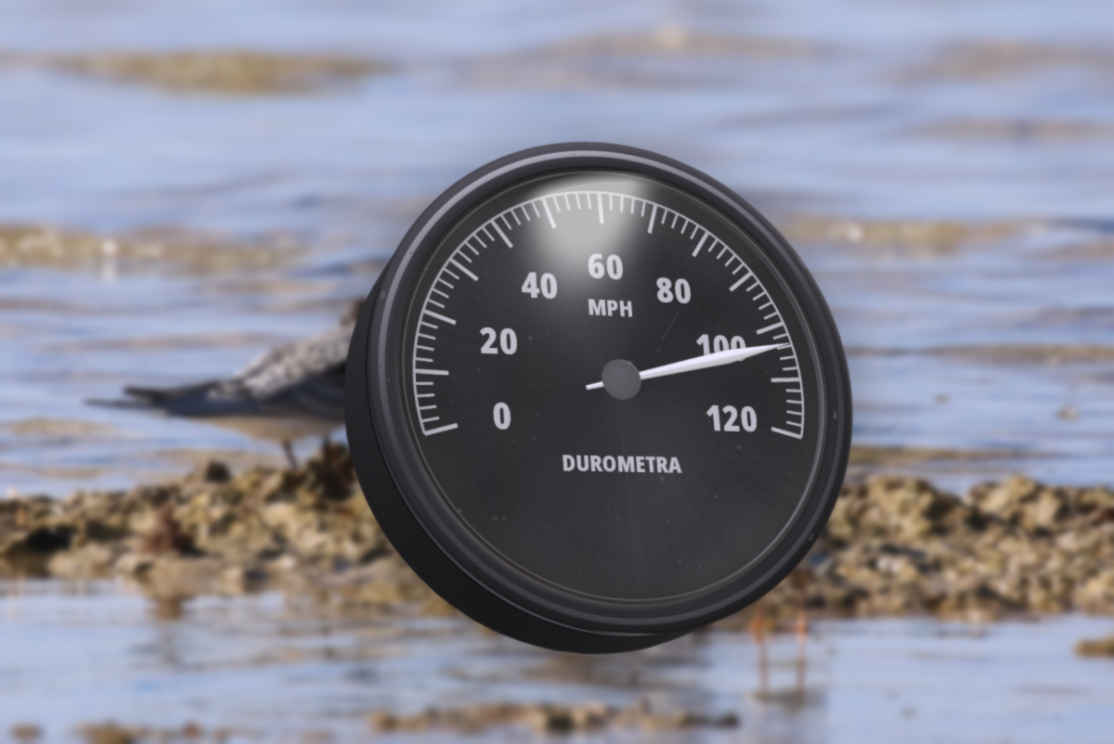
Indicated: 104,mph
